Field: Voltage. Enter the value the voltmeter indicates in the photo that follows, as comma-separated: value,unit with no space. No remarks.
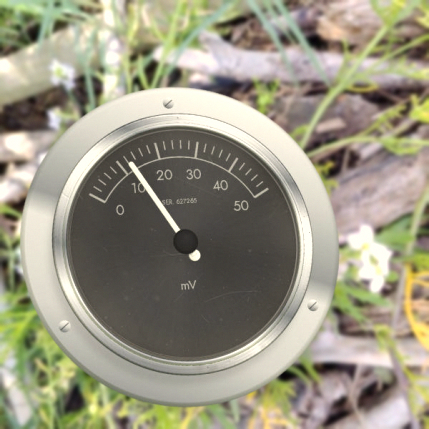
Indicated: 12,mV
